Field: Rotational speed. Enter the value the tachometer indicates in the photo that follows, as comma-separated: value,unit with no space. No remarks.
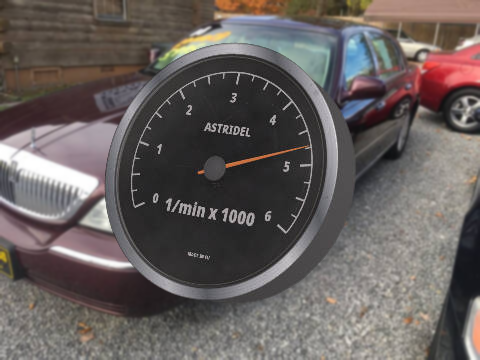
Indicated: 4750,rpm
